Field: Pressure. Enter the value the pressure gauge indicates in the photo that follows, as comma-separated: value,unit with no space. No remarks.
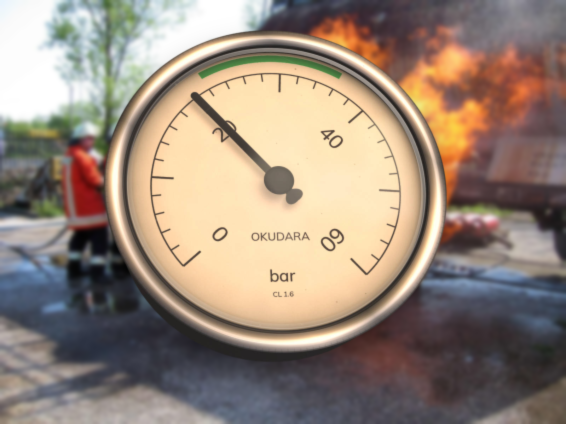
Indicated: 20,bar
